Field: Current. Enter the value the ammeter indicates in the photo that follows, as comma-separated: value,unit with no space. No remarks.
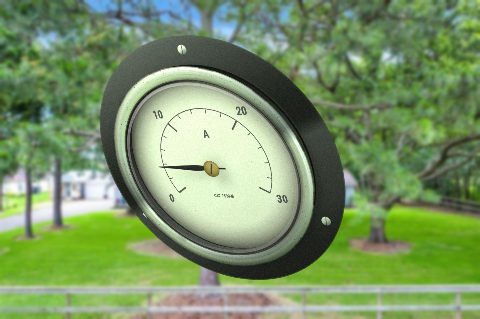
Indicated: 4,A
